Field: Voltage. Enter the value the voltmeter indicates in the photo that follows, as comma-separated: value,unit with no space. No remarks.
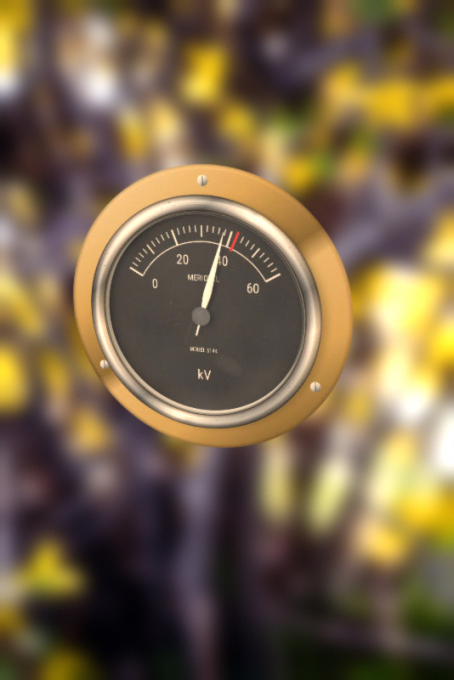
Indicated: 38,kV
